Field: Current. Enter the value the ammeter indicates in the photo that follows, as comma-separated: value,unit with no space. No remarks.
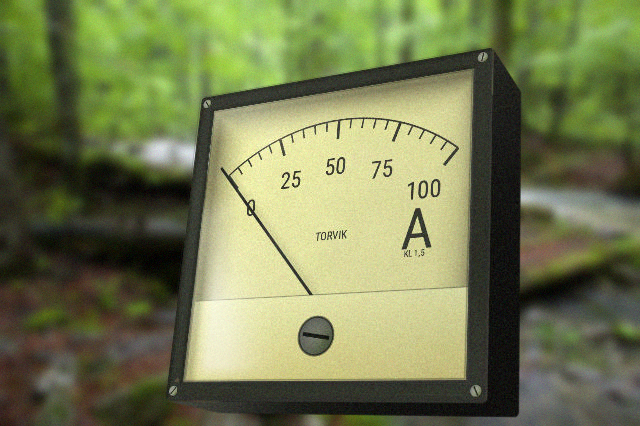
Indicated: 0,A
